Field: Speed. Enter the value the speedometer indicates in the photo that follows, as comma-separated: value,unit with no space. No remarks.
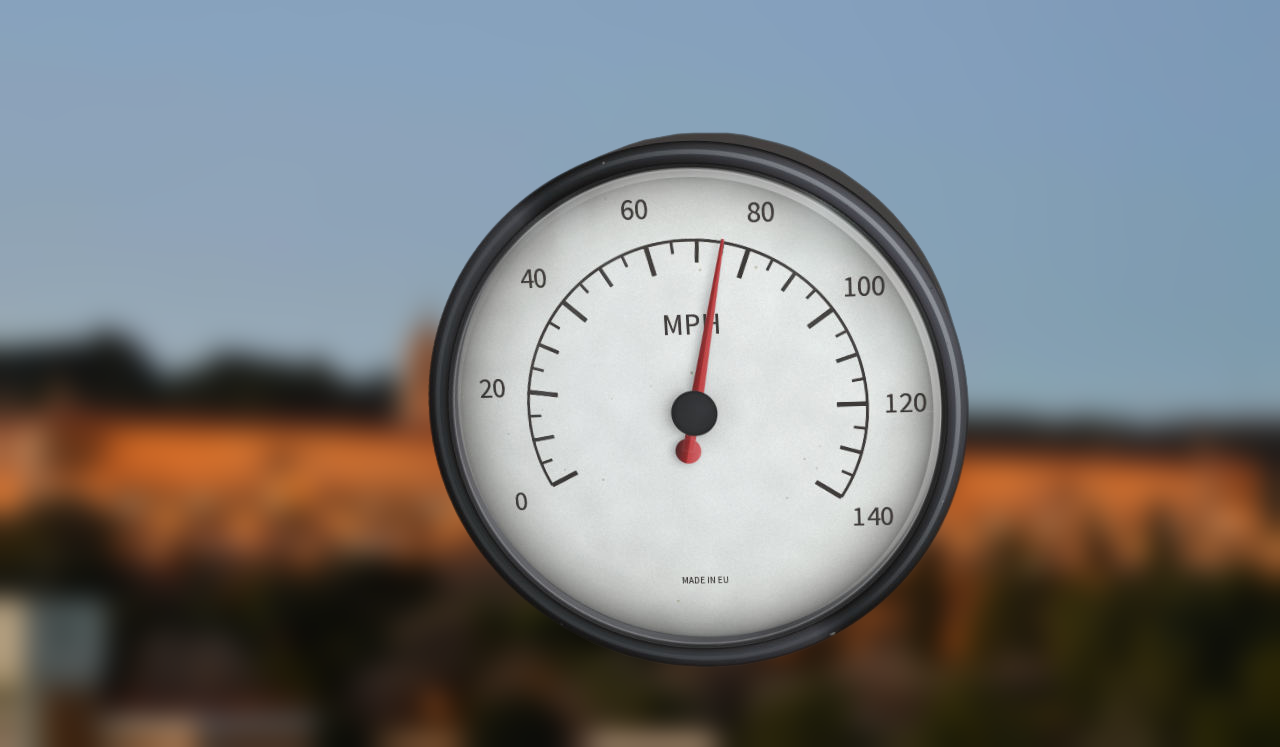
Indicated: 75,mph
